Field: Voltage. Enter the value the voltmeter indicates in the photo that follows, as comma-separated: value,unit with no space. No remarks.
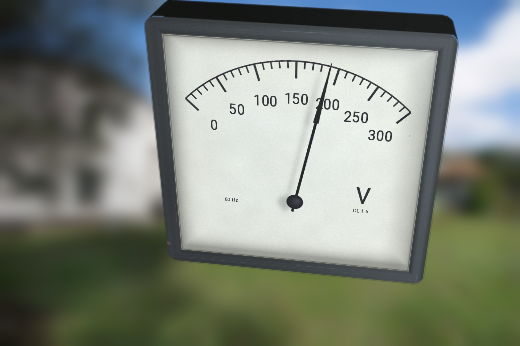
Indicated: 190,V
